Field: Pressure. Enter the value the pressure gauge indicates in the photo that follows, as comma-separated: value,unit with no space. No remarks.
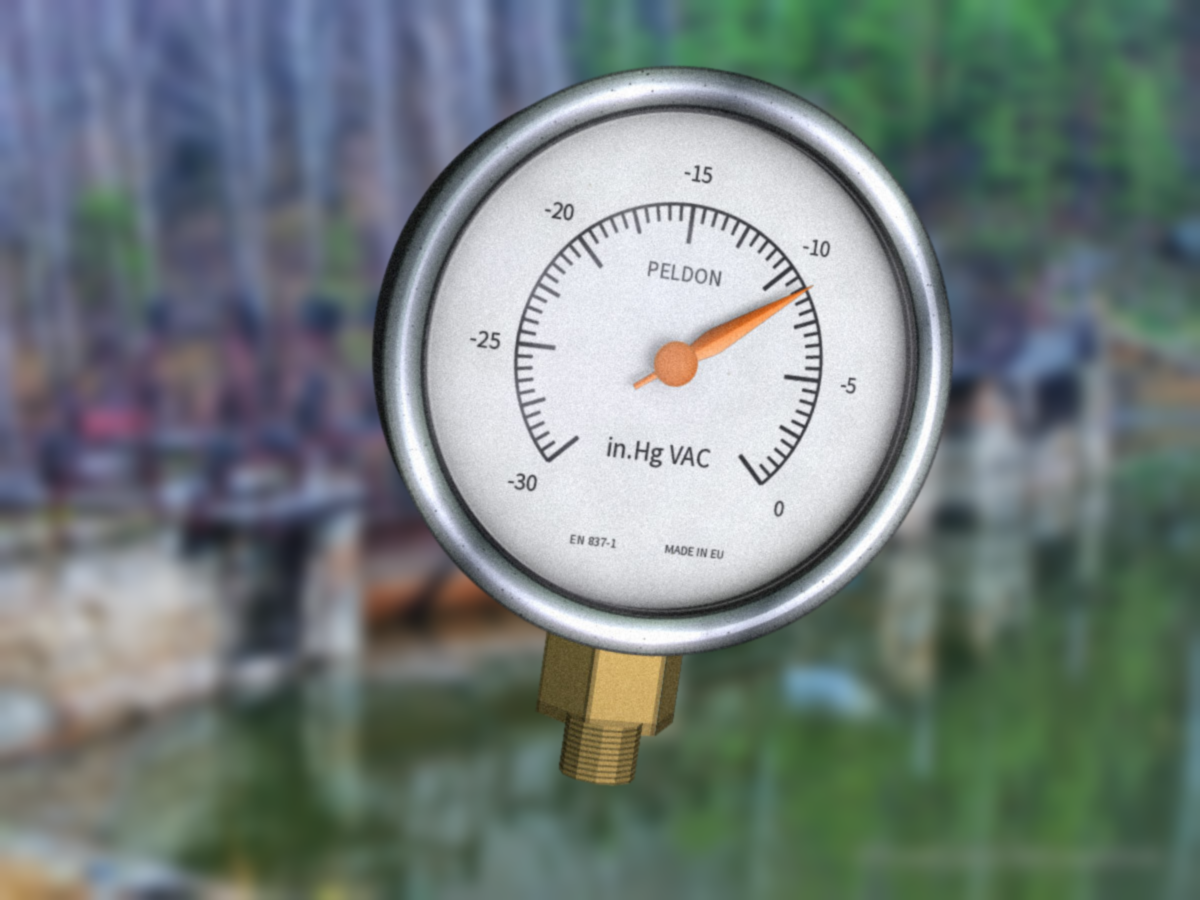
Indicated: -9,inHg
